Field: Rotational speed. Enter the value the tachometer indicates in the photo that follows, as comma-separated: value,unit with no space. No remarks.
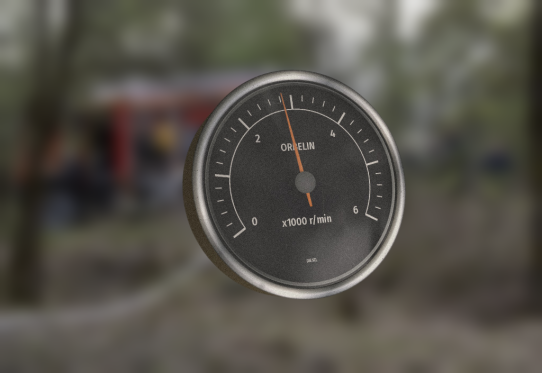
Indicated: 2800,rpm
